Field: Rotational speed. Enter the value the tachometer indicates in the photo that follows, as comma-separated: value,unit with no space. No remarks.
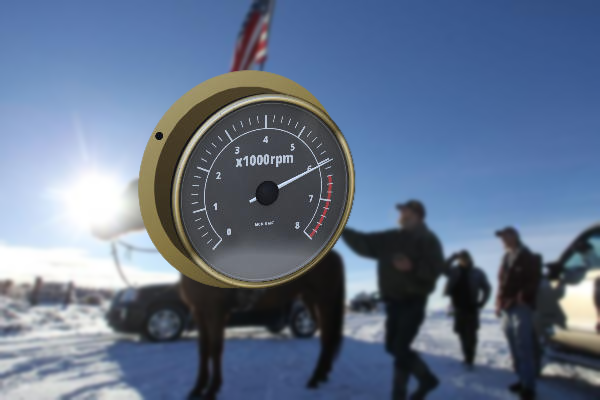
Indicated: 6000,rpm
